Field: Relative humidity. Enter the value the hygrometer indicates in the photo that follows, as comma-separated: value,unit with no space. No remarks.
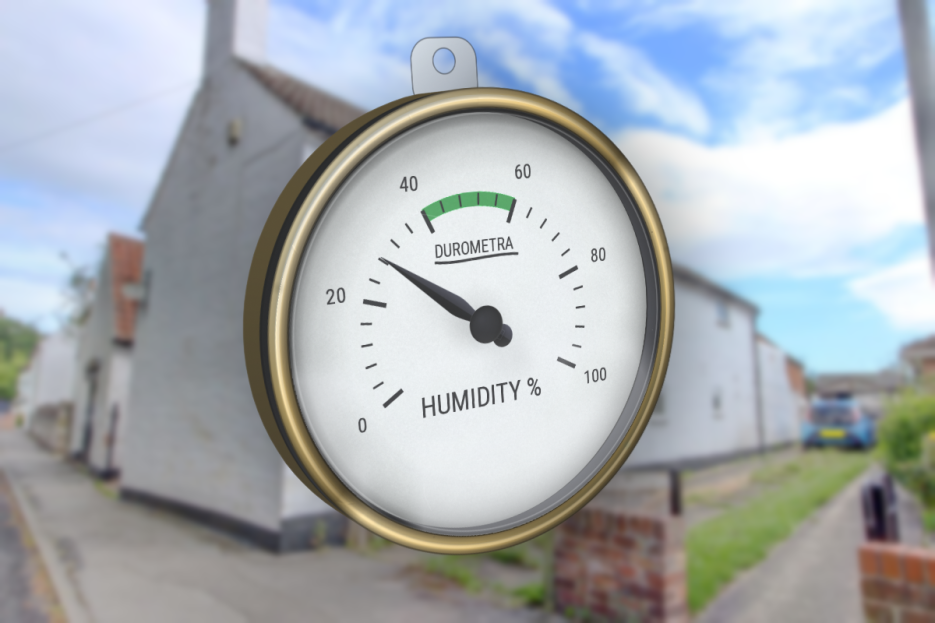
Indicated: 28,%
